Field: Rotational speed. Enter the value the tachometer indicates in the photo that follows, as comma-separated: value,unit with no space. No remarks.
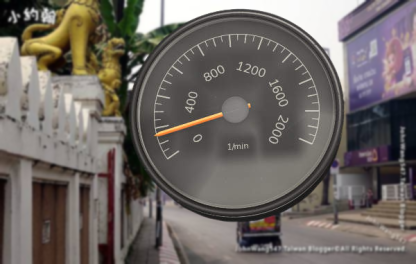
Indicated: 150,rpm
